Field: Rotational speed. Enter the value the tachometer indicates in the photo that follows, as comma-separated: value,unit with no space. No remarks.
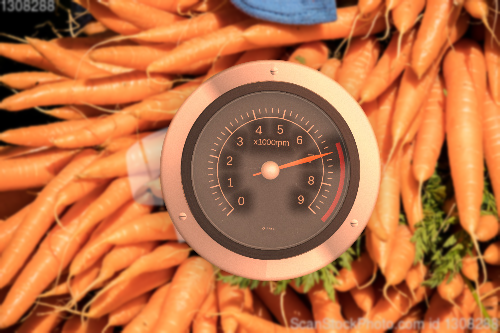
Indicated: 7000,rpm
